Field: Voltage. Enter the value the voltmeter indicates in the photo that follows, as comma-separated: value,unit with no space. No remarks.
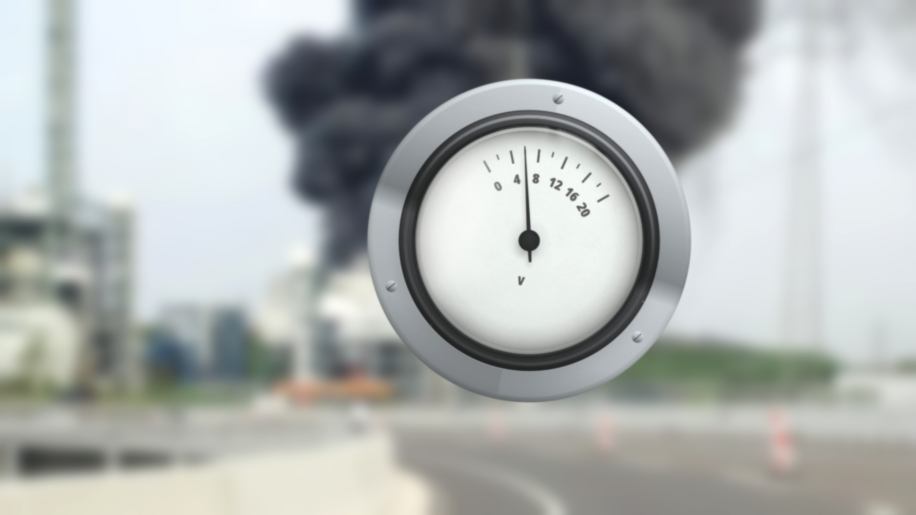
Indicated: 6,V
